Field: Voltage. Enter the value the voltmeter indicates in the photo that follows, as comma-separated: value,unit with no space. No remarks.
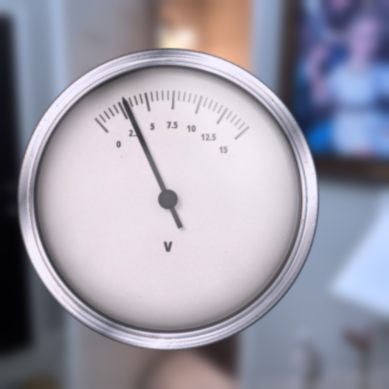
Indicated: 3,V
